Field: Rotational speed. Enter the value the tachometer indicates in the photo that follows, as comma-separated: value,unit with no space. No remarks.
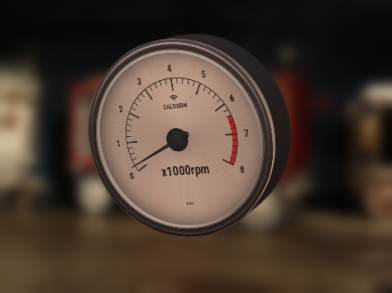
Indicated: 200,rpm
